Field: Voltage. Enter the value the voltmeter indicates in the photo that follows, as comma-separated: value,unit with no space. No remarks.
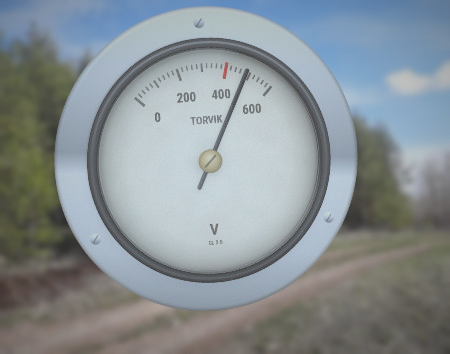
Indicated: 480,V
